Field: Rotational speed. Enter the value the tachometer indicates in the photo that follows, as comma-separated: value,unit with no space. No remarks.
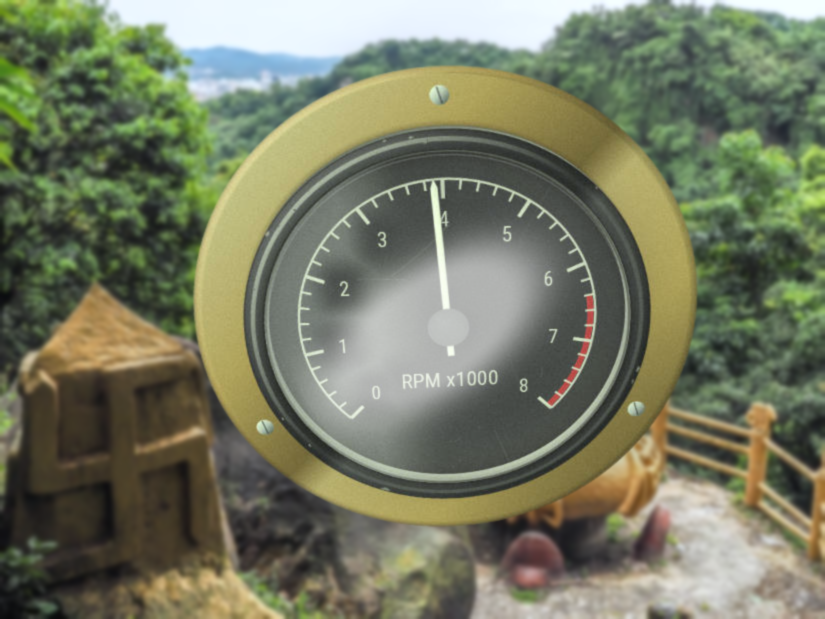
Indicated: 3900,rpm
